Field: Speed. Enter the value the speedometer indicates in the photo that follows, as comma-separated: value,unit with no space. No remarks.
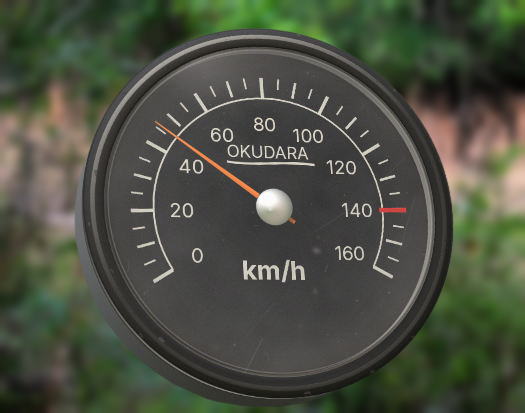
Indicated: 45,km/h
